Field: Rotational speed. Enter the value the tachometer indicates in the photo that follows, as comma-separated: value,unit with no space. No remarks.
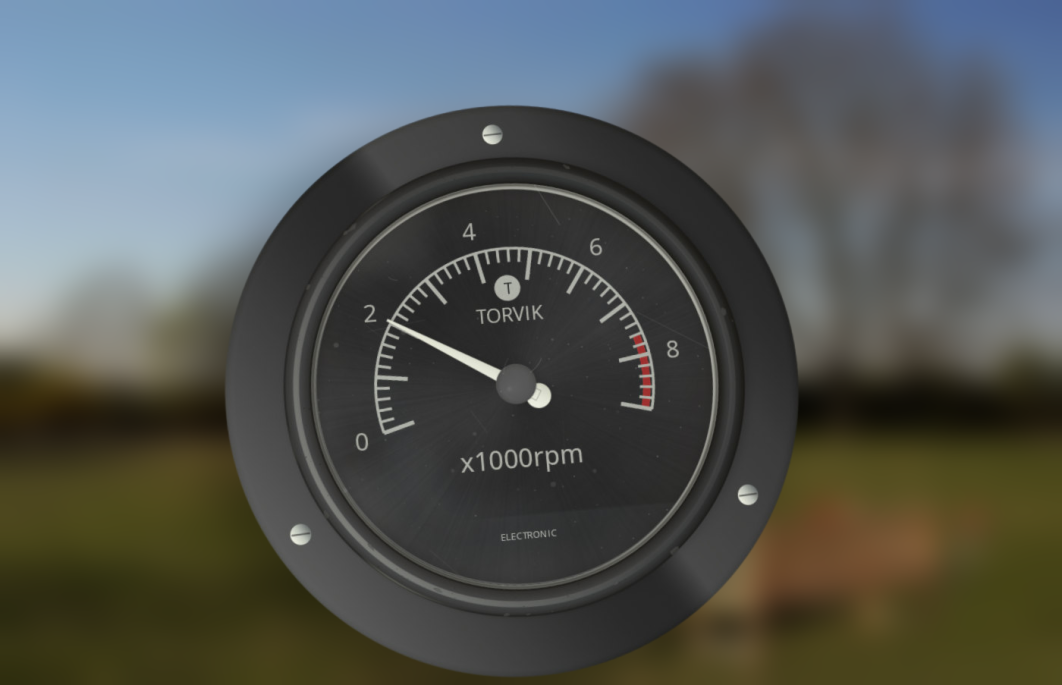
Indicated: 2000,rpm
